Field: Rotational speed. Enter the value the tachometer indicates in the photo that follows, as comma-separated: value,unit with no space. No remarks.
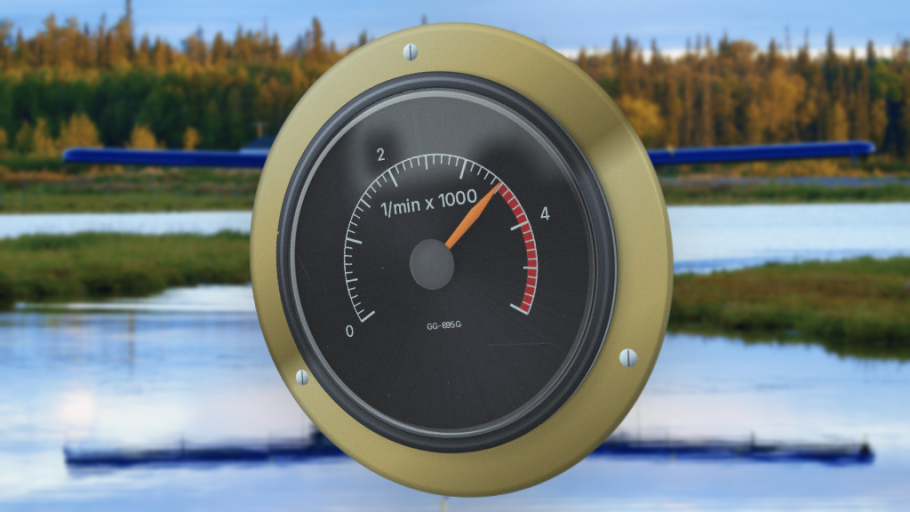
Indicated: 3500,rpm
